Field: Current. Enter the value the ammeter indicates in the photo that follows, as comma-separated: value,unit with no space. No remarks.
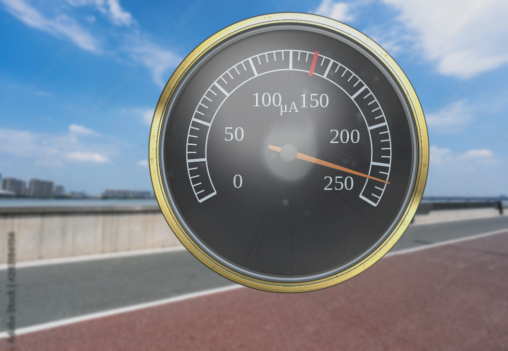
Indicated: 235,µA
